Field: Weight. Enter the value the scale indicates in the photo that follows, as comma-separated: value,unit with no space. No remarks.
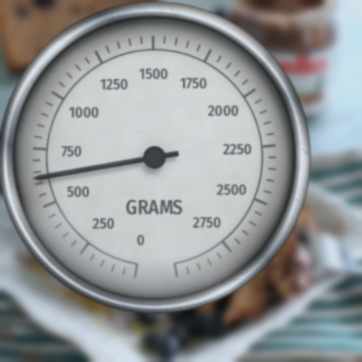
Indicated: 625,g
